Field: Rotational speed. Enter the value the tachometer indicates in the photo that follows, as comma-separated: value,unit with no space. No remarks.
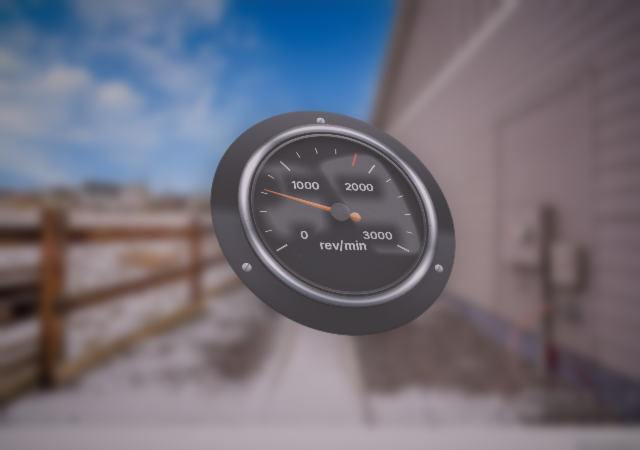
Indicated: 600,rpm
